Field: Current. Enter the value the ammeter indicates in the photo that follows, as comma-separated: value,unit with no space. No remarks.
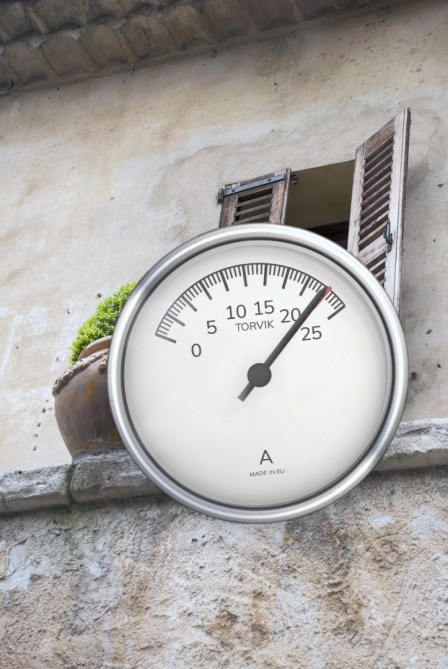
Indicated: 22,A
